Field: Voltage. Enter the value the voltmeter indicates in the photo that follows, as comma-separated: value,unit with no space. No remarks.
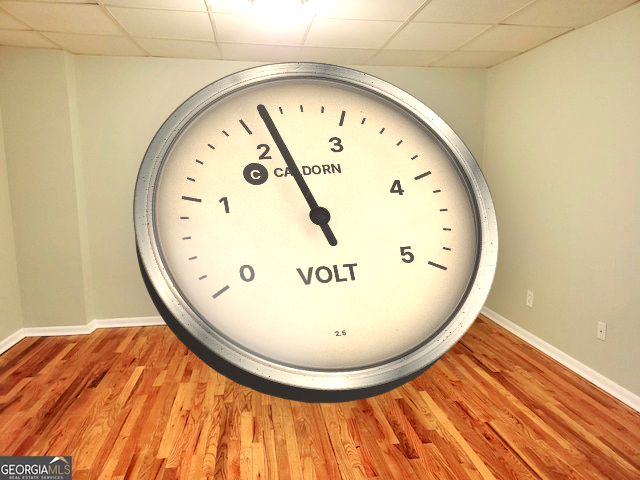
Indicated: 2.2,V
